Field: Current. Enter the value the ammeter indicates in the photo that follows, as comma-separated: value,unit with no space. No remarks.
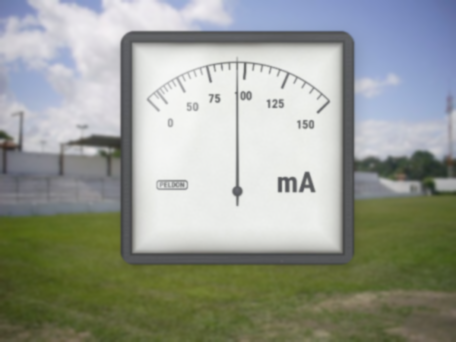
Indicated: 95,mA
